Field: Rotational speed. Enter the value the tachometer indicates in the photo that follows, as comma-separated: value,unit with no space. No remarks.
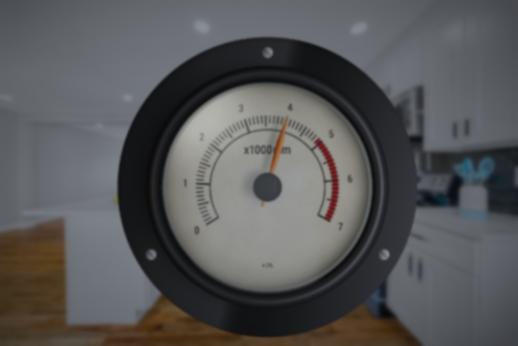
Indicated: 4000,rpm
